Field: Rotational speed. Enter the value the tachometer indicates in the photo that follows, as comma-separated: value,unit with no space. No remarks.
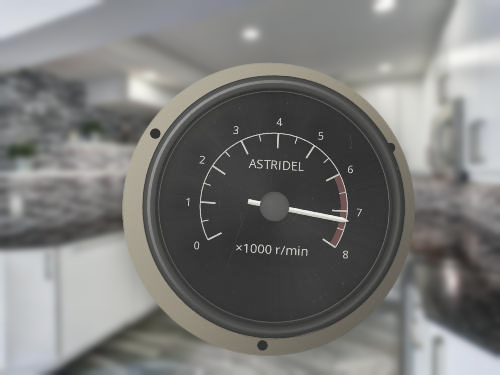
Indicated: 7250,rpm
